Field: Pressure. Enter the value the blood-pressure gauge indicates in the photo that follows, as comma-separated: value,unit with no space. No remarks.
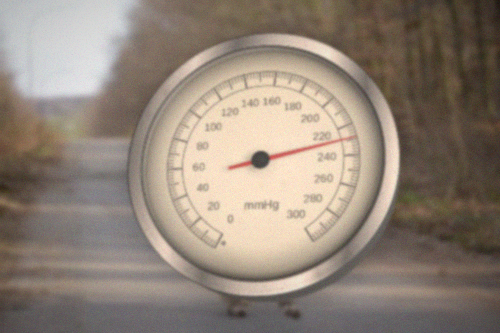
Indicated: 230,mmHg
